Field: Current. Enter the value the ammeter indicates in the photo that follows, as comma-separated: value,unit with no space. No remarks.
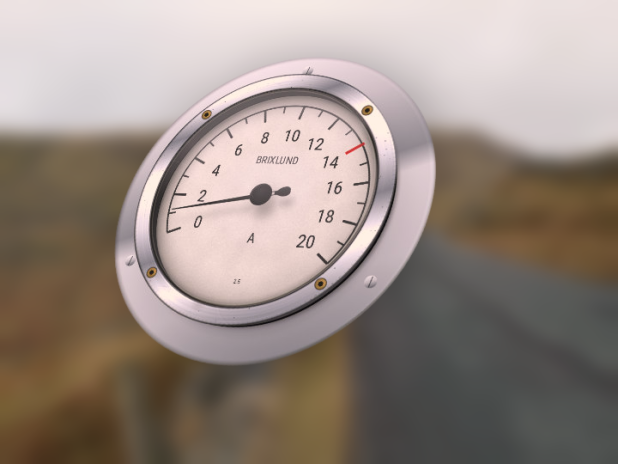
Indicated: 1,A
